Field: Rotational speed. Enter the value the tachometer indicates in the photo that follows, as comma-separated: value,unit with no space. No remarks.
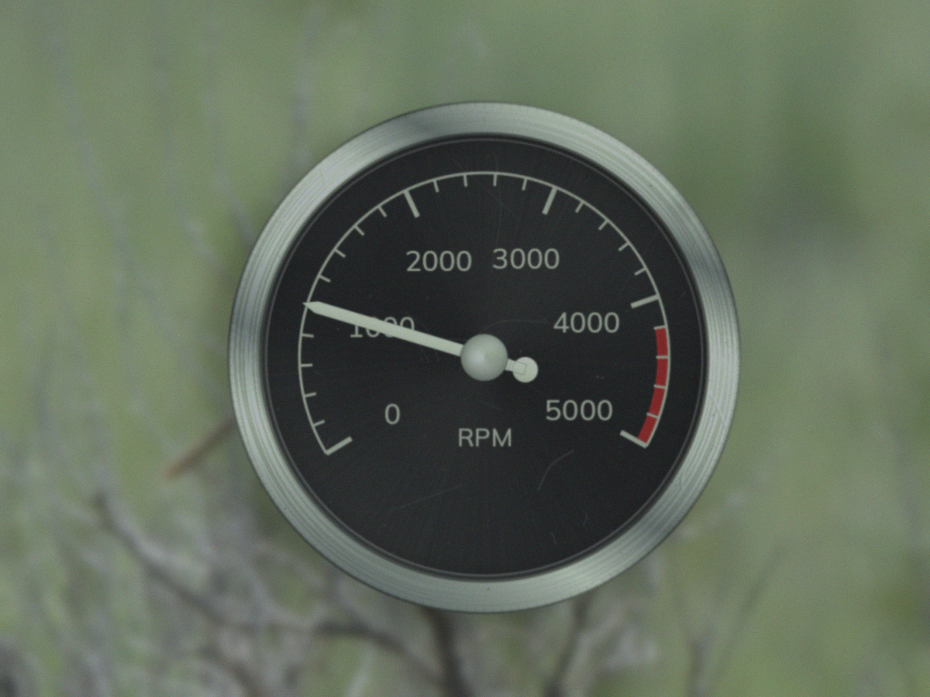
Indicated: 1000,rpm
